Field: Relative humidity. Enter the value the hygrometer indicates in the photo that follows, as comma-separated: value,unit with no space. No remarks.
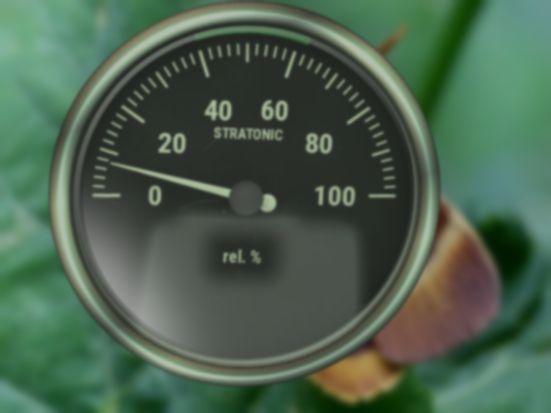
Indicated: 8,%
